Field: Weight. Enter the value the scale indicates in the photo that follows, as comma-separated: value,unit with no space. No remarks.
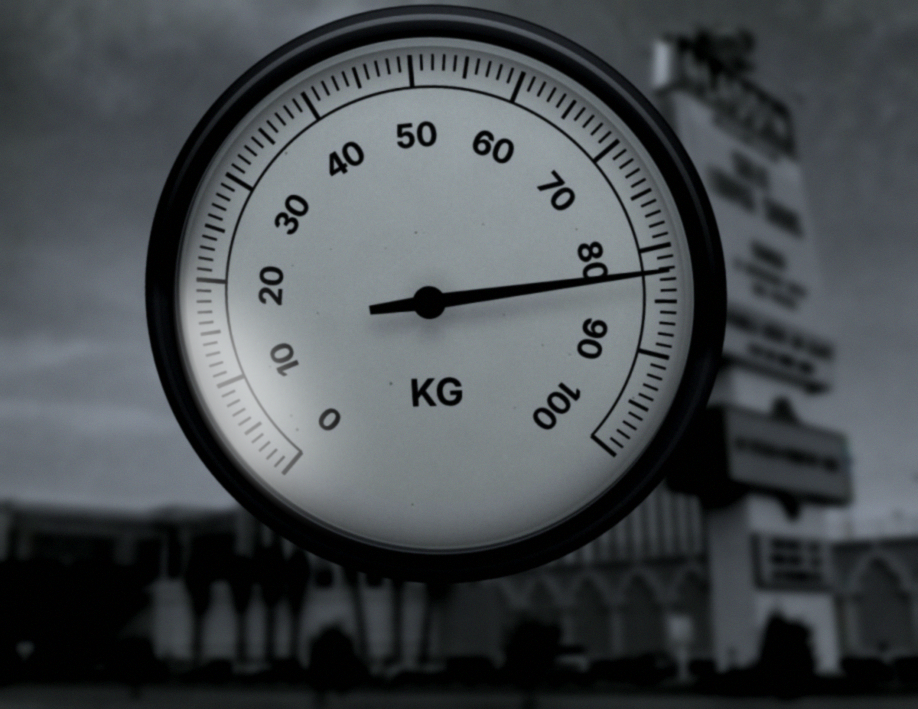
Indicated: 82,kg
